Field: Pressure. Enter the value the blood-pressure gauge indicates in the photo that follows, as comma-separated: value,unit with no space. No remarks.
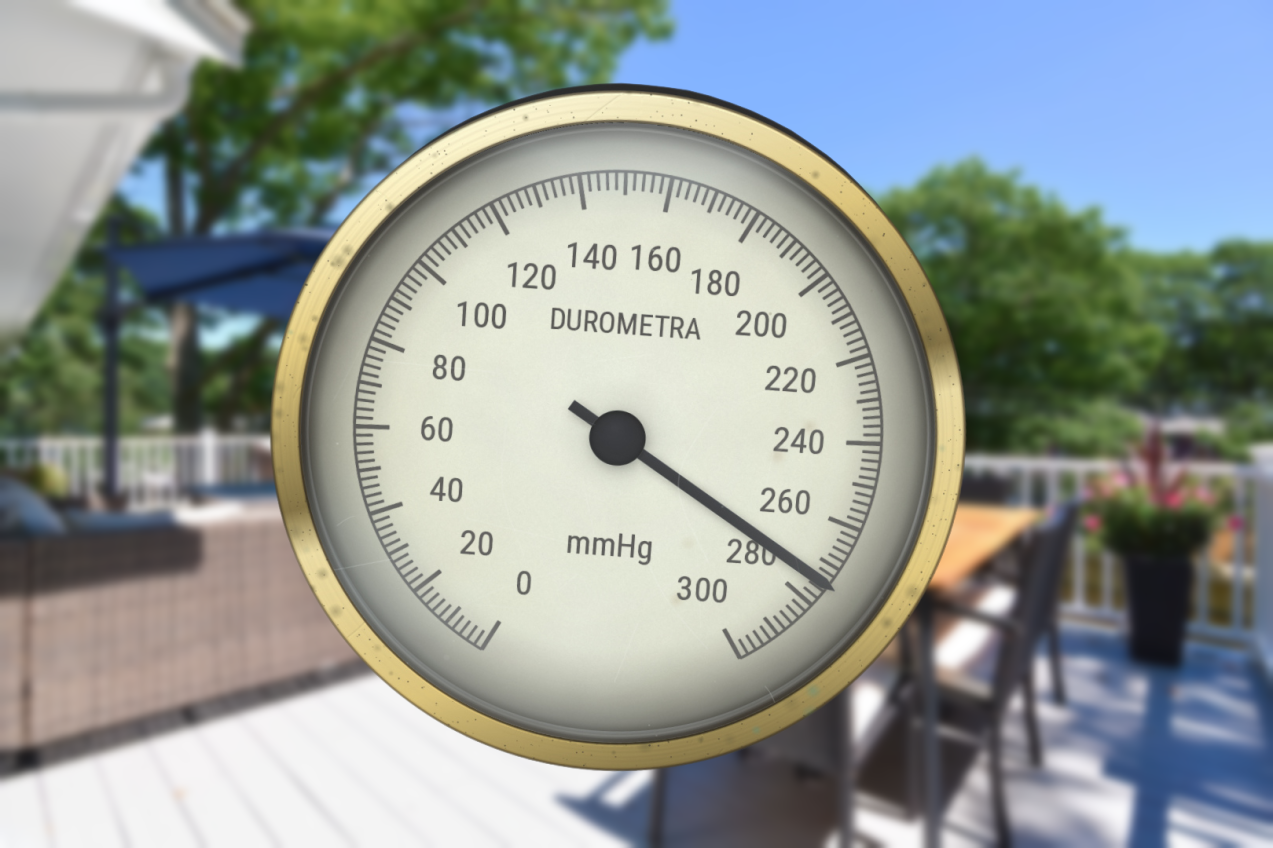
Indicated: 274,mmHg
